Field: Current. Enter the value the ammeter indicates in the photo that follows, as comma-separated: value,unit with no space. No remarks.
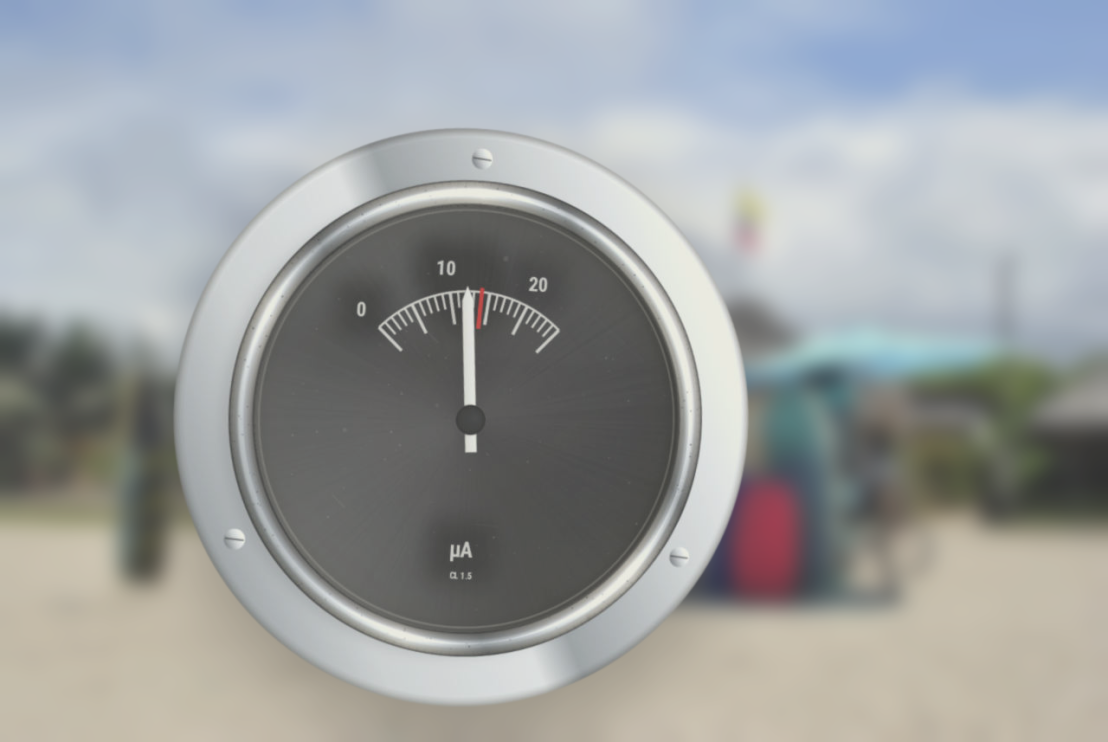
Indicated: 12,µA
